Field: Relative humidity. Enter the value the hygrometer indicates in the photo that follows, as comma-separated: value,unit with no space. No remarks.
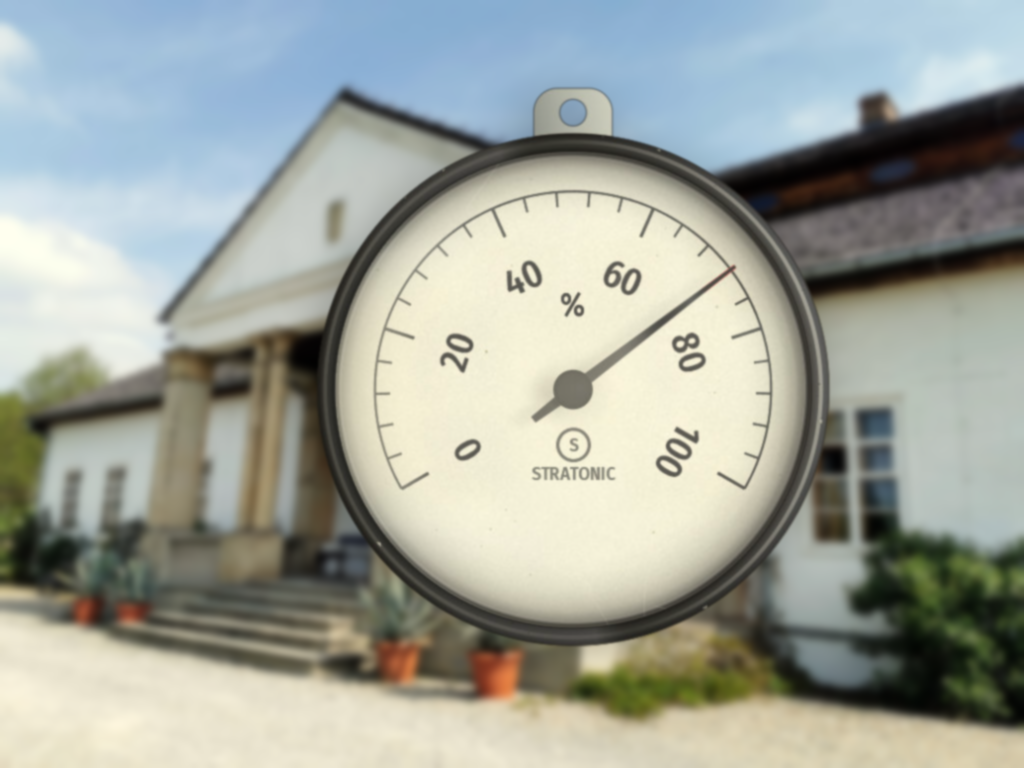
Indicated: 72,%
